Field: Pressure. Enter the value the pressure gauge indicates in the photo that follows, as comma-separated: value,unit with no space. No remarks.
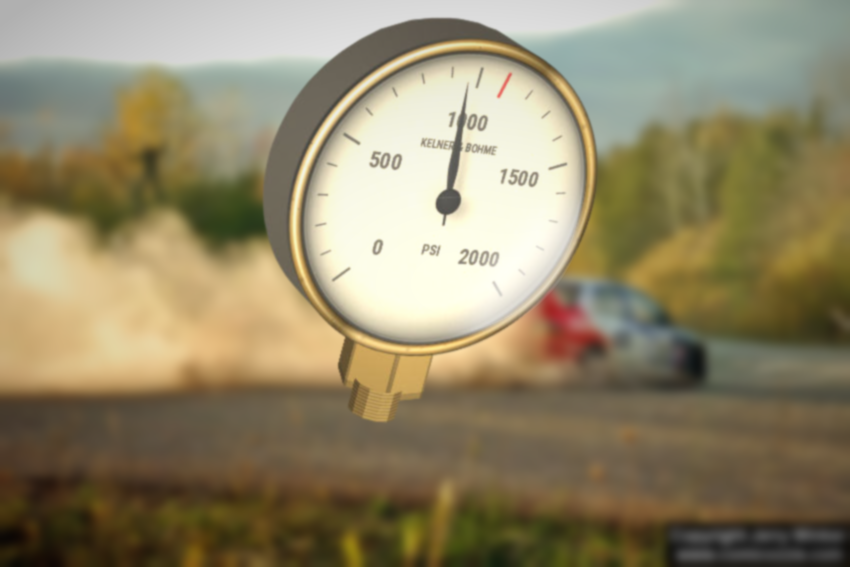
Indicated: 950,psi
